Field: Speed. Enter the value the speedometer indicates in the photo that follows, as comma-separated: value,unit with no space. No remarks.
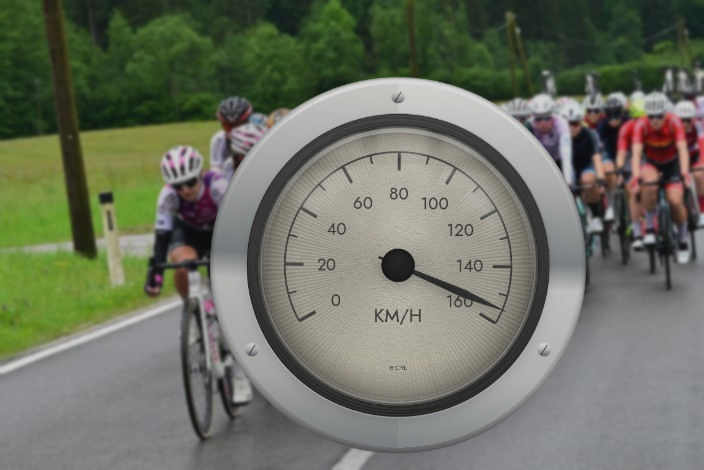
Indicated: 155,km/h
